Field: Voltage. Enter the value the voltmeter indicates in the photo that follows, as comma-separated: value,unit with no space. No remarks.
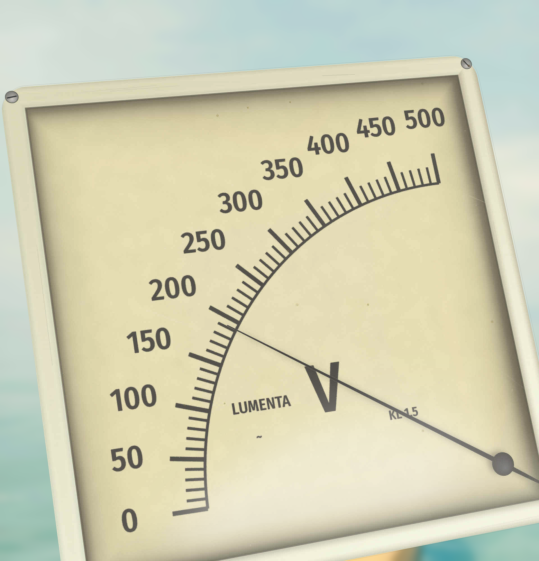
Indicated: 190,V
